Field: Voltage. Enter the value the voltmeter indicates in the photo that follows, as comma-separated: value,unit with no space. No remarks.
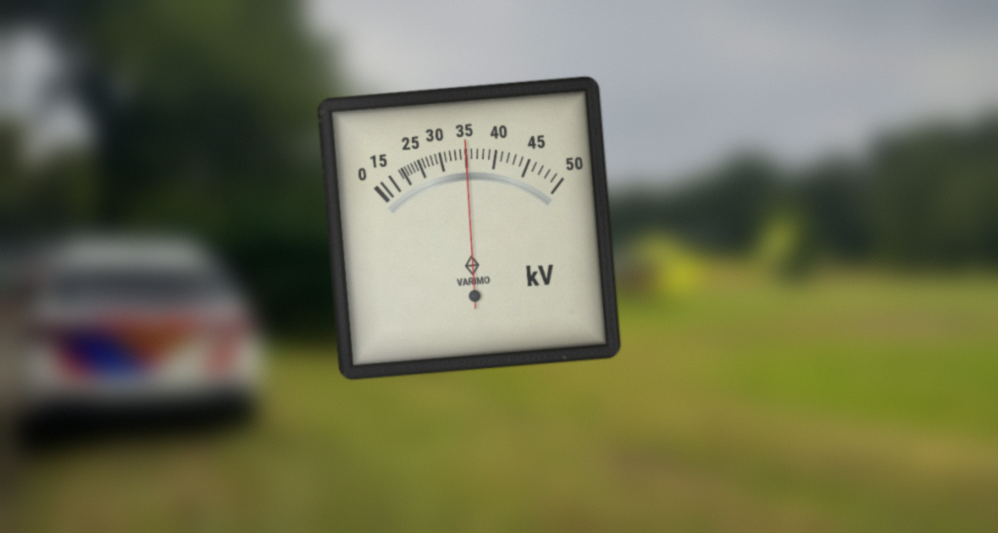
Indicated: 35,kV
